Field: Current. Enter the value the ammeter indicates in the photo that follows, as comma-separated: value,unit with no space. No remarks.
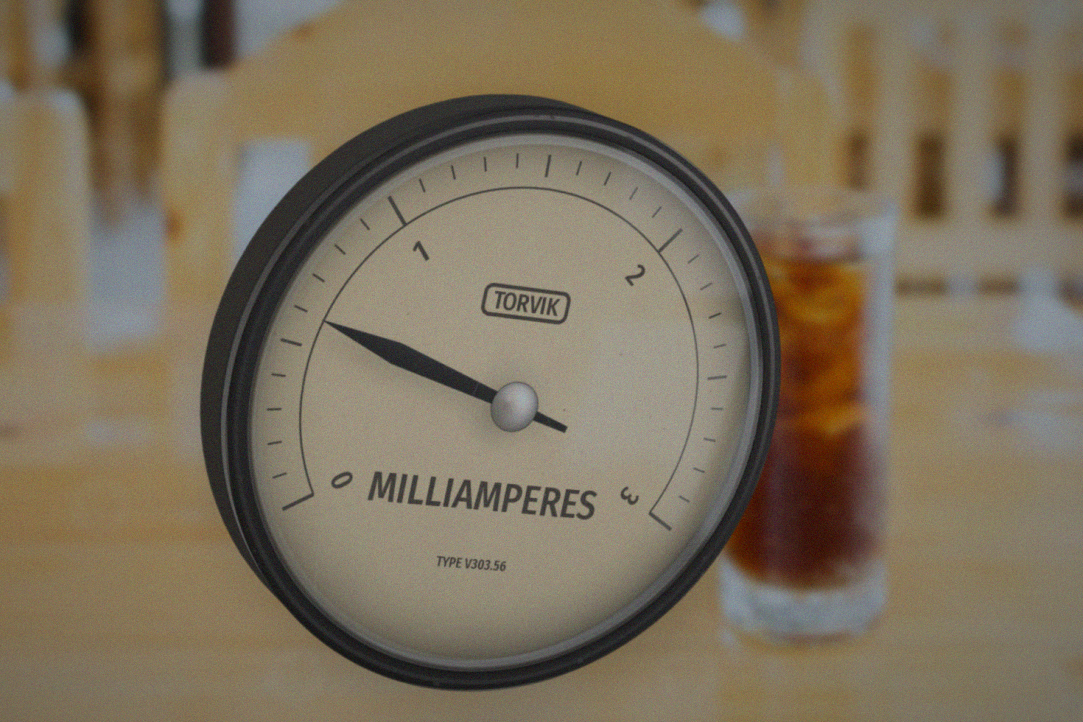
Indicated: 0.6,mA
